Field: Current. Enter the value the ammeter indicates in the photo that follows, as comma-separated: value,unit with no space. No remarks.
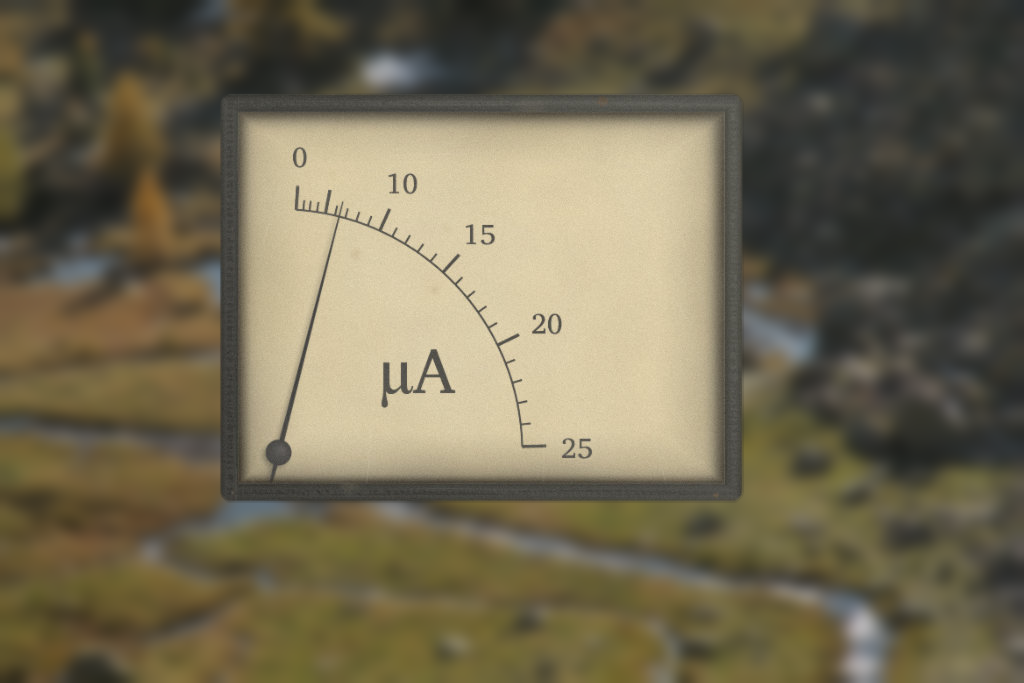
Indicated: 6.5,µA
